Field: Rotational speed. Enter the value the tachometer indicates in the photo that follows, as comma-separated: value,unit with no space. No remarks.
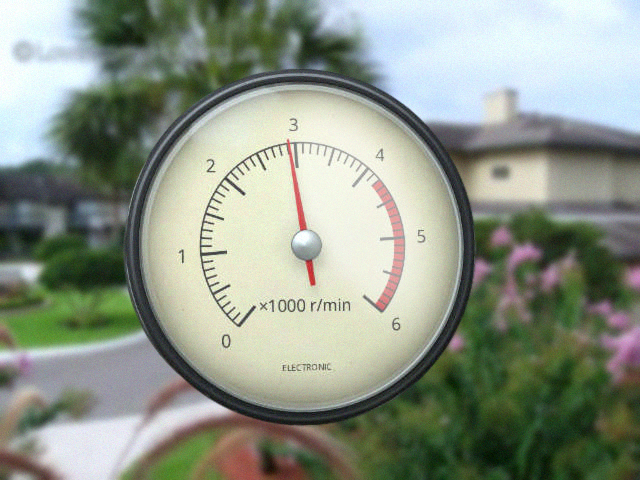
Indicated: 2900,rpm
